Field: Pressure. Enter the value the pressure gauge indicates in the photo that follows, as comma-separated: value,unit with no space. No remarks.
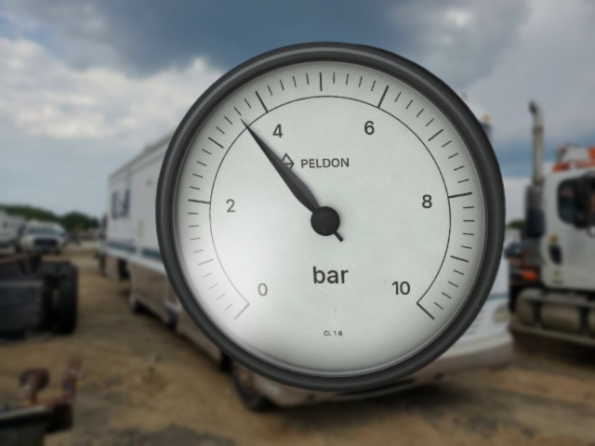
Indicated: 3.6,bar
